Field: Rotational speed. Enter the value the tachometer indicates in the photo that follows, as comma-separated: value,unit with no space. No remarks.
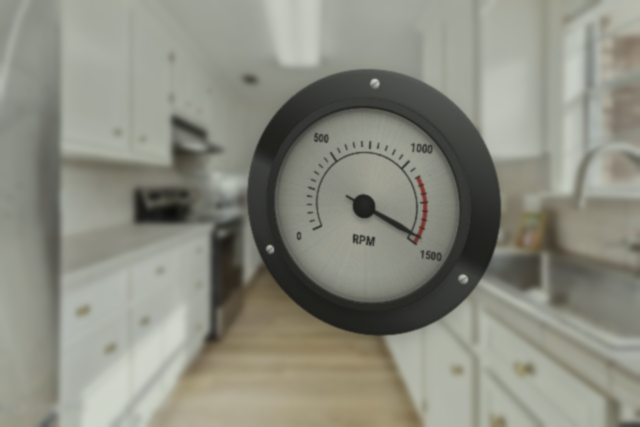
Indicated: 1450,rpm
